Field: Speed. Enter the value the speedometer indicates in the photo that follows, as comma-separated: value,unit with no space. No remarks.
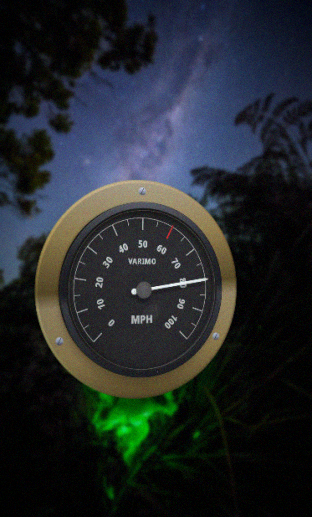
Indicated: 80,mph
